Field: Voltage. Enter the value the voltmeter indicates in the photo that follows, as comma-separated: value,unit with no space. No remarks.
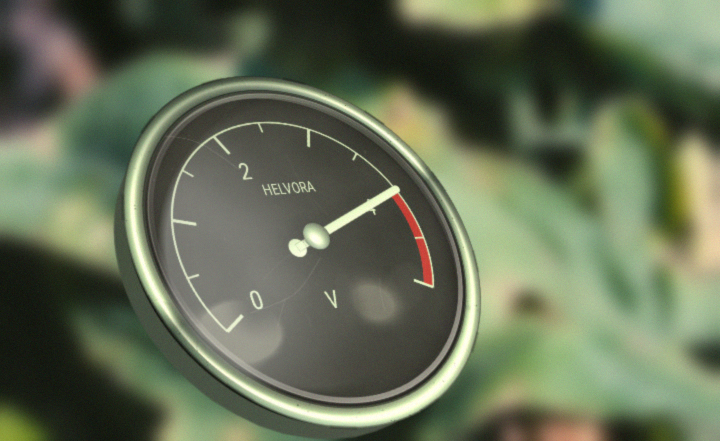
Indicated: 4,V
